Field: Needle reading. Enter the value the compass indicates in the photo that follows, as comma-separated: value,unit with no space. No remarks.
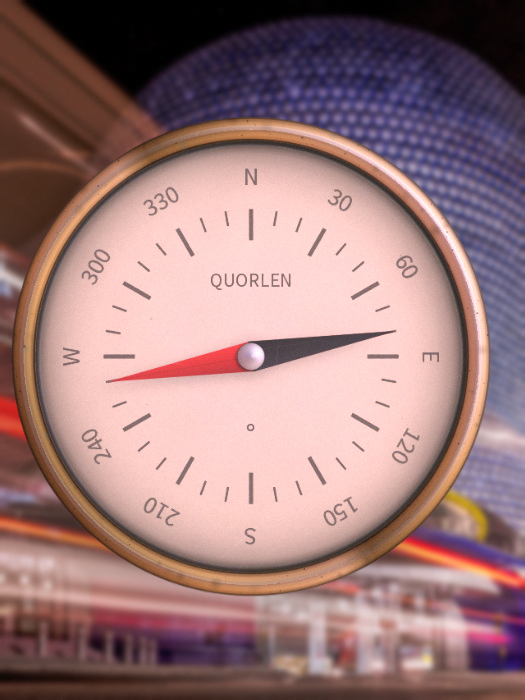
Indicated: 260,°
